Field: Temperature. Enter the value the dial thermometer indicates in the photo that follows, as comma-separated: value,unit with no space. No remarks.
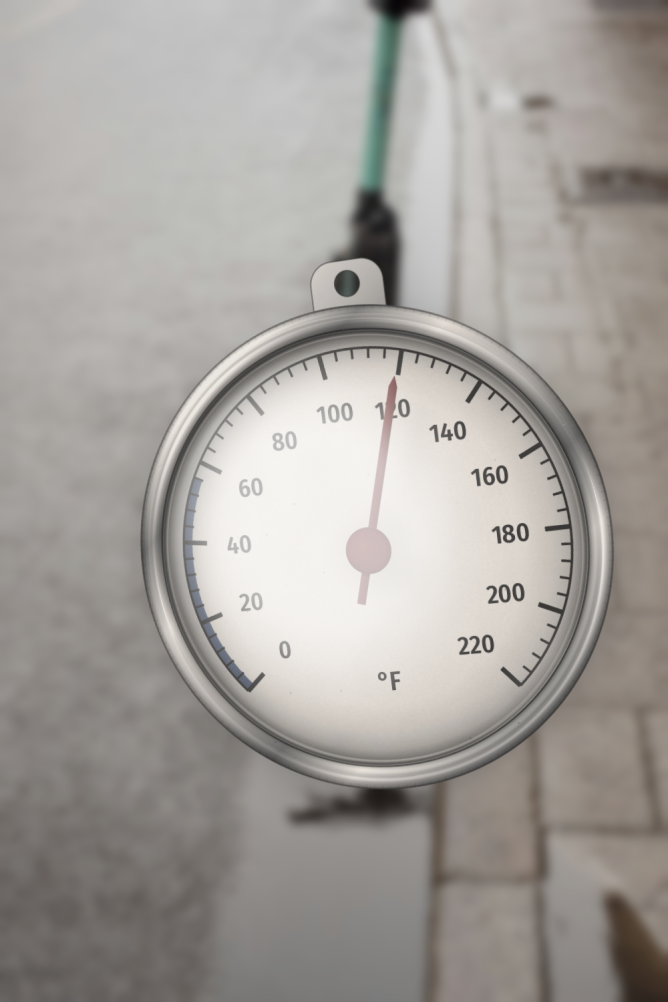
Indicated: 120,°F
